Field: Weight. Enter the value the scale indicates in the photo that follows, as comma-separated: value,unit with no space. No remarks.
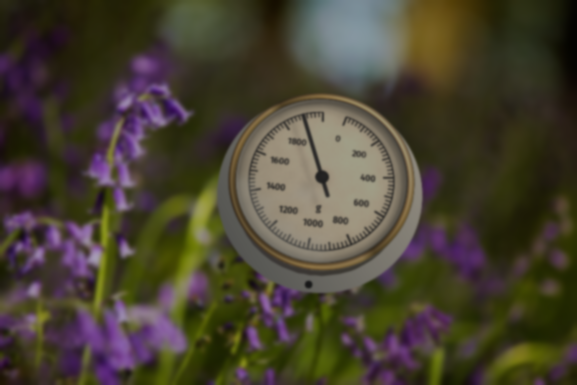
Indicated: 1900,g
